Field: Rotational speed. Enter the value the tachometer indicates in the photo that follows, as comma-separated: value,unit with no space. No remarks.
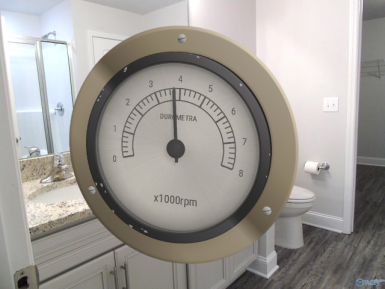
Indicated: 3800,rpm
